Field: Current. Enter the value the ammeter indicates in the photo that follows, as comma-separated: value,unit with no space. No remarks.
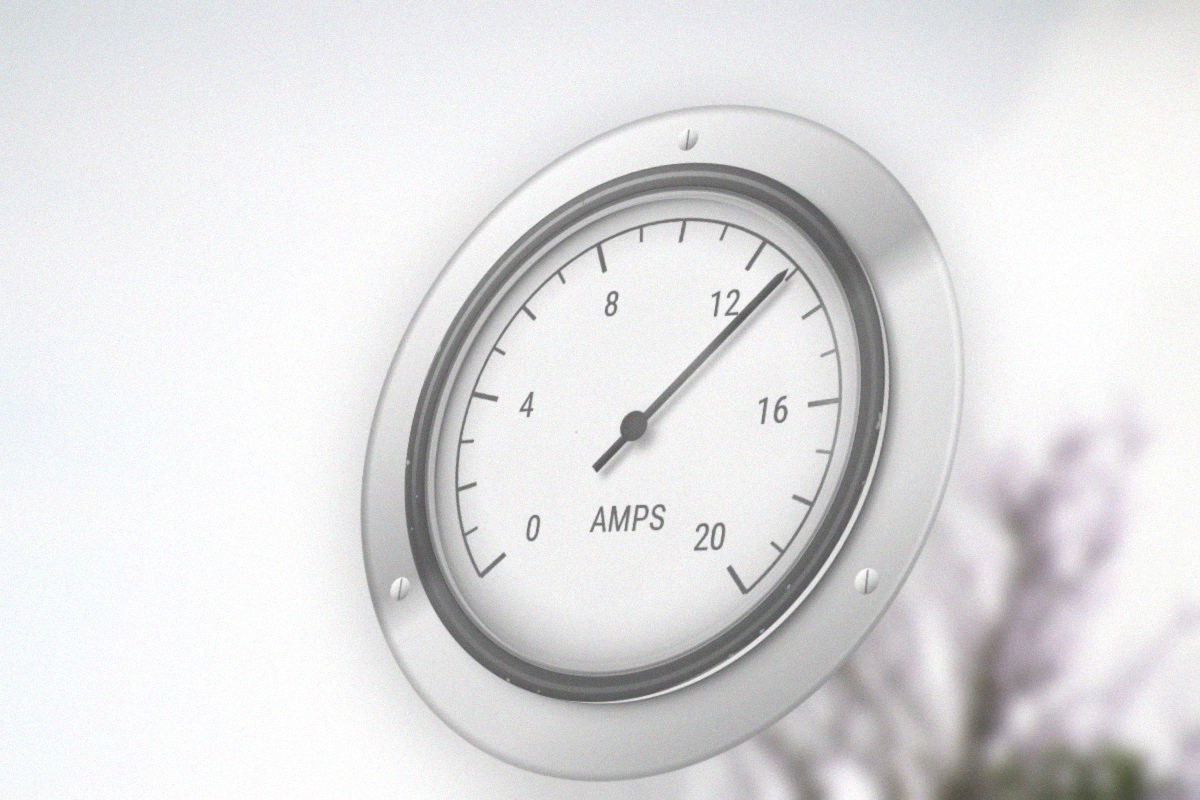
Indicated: 13,A
